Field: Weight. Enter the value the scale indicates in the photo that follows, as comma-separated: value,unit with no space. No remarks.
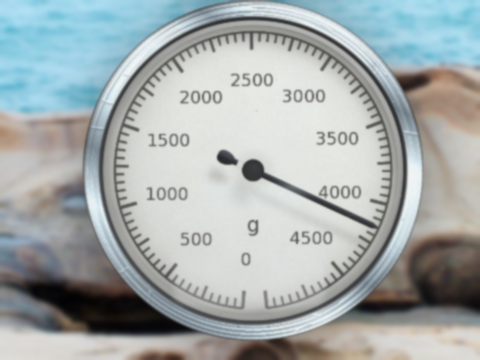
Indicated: 4150,g
